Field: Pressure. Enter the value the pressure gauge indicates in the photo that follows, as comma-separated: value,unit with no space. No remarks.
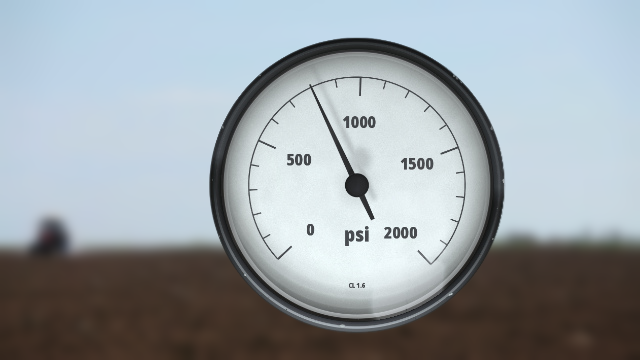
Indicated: 800,psi
